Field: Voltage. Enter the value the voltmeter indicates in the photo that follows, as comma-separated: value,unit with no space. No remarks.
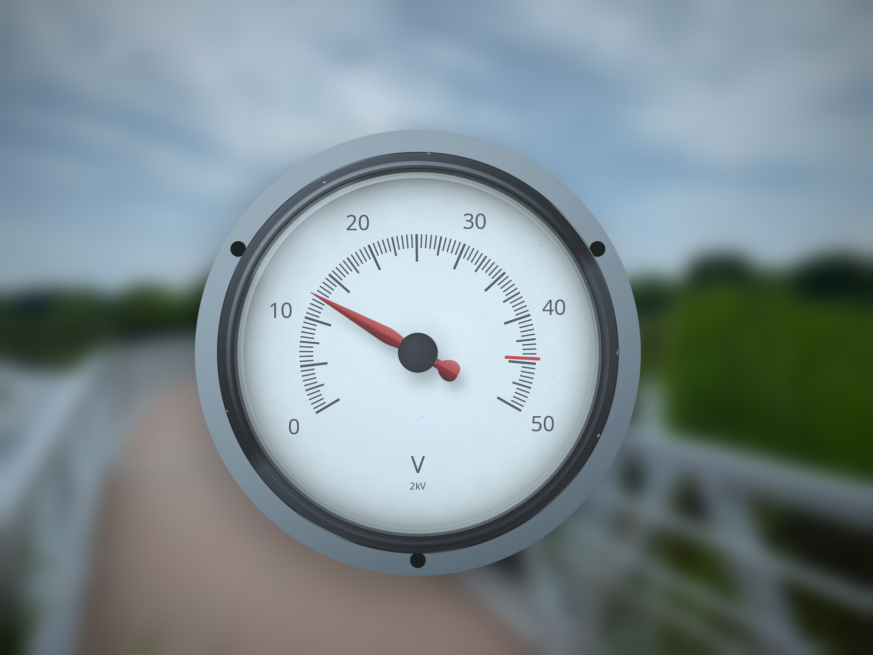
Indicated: 12.5,V
